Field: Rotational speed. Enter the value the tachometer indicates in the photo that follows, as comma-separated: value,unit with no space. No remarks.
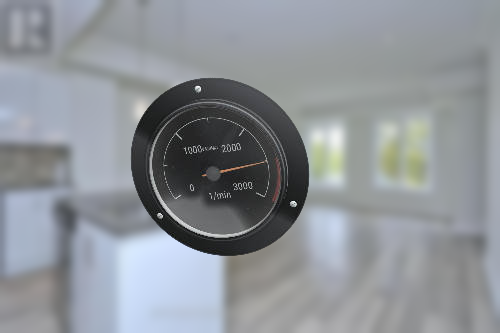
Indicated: 2500,rpm
